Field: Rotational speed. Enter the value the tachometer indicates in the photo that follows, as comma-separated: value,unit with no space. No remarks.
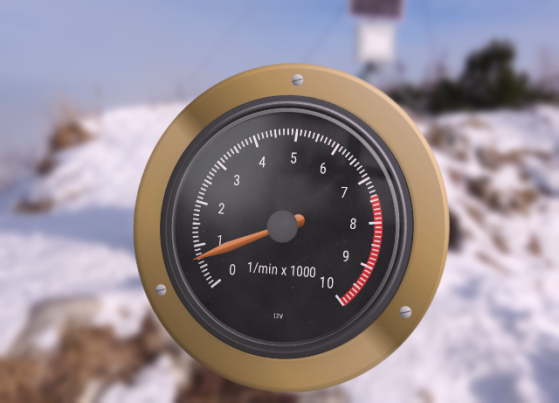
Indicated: 700,rpm
